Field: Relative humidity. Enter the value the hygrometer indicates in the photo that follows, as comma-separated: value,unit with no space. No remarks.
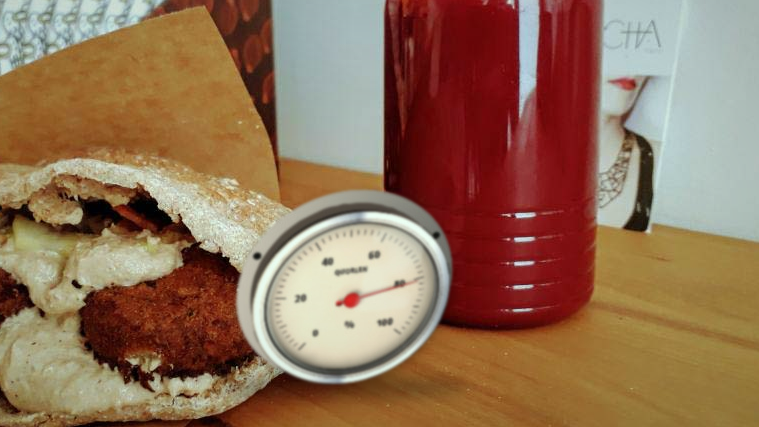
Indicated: 80,%
